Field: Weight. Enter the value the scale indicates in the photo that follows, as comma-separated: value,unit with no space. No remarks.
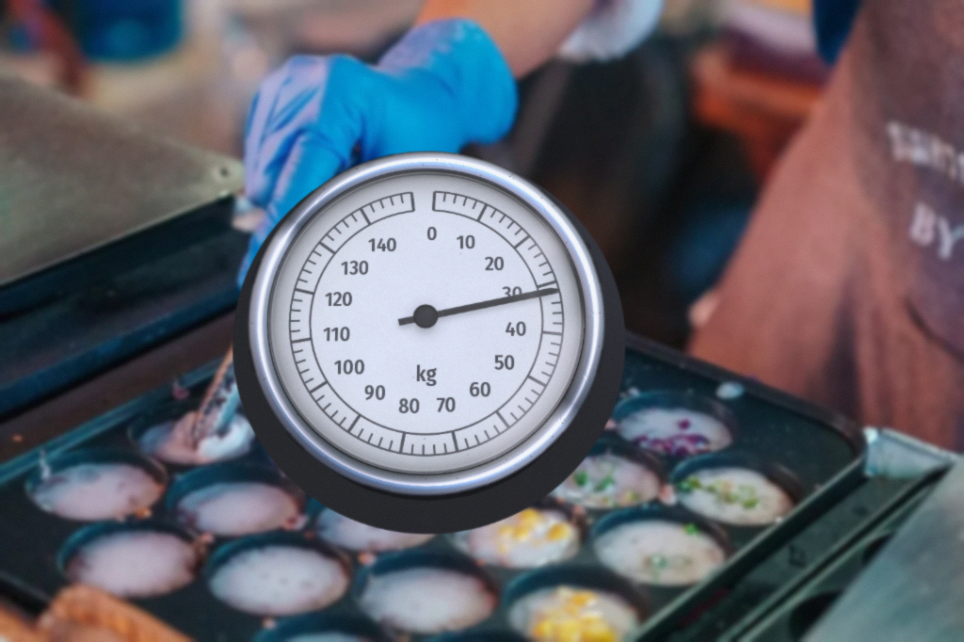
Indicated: 32,kg
